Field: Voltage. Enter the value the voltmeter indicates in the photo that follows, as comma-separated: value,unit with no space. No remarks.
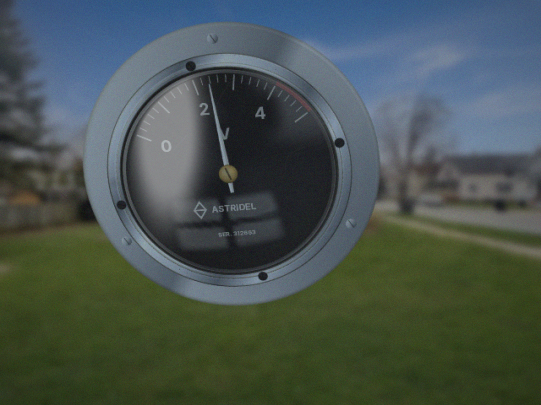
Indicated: 2.4,V
